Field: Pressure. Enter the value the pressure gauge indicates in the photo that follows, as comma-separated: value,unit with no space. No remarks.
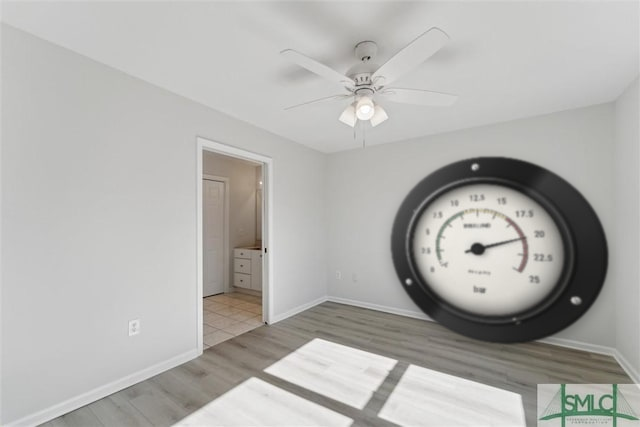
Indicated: 20,bar
